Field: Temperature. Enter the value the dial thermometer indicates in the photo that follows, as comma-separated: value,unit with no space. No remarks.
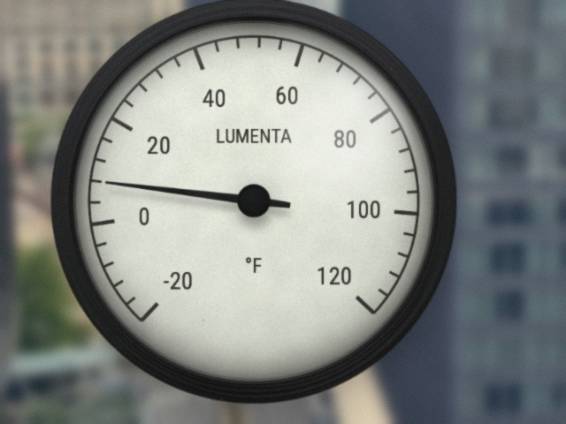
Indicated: 8,°F
